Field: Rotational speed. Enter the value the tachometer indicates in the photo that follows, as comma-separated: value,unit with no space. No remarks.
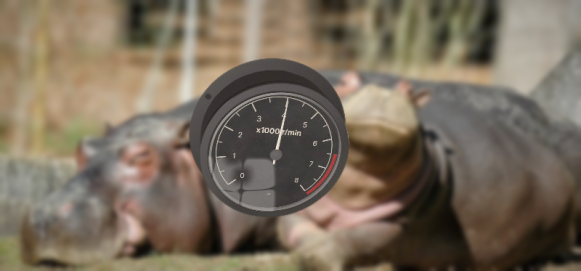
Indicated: 4000,rpm
